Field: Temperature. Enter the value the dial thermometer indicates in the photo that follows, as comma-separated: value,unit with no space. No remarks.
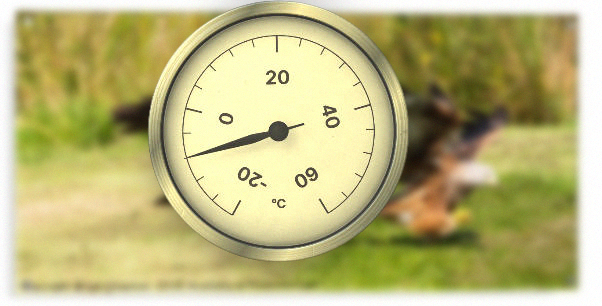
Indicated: -8,°C
